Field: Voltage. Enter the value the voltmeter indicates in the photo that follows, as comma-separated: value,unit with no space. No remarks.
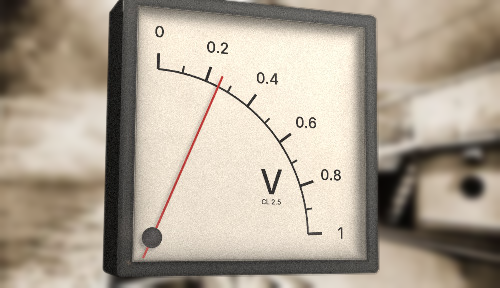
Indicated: 0.25,V
